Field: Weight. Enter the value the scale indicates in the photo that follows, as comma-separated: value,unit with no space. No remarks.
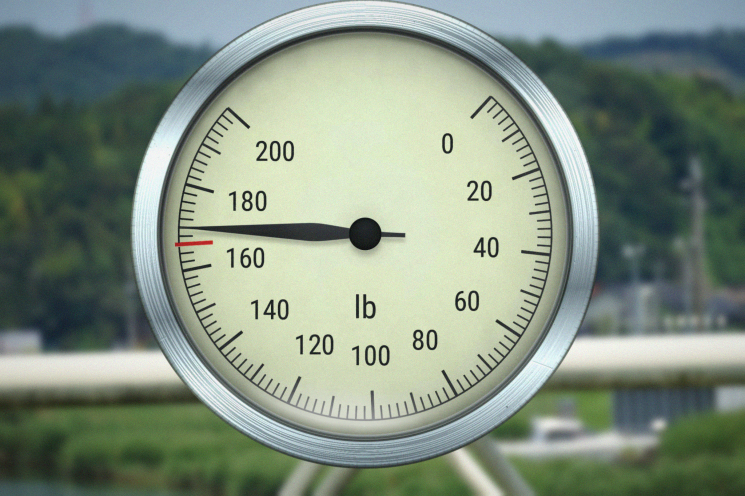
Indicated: 170,lb
